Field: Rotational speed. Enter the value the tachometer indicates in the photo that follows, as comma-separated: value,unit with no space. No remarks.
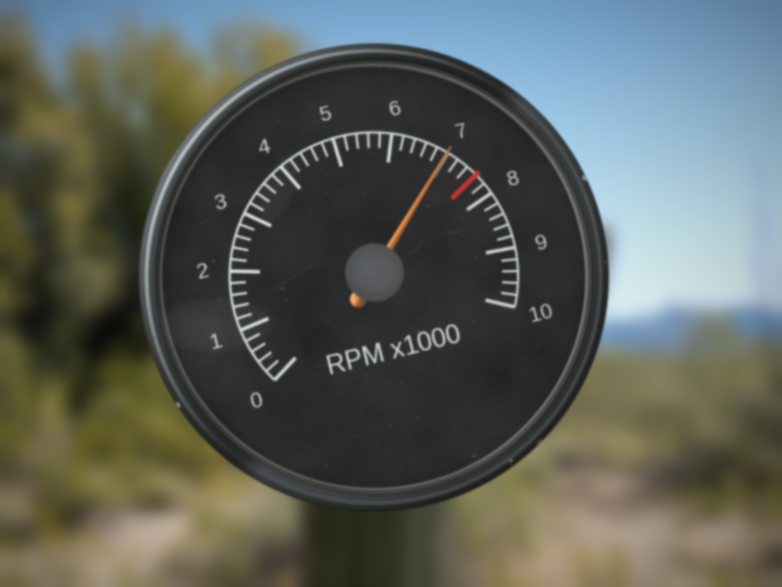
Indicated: 7000,rpm
